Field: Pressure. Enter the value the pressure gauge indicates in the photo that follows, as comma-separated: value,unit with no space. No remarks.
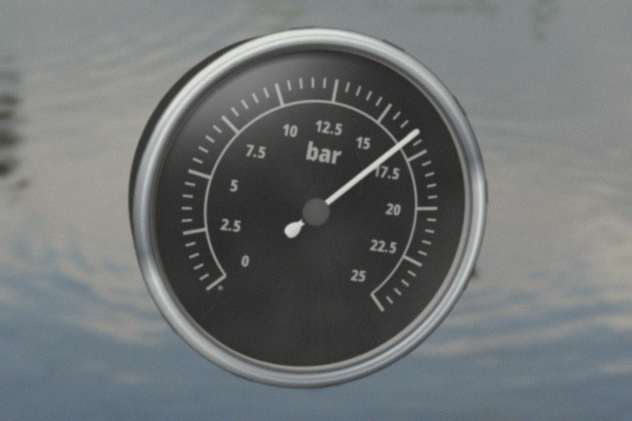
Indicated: 16.5,bar
